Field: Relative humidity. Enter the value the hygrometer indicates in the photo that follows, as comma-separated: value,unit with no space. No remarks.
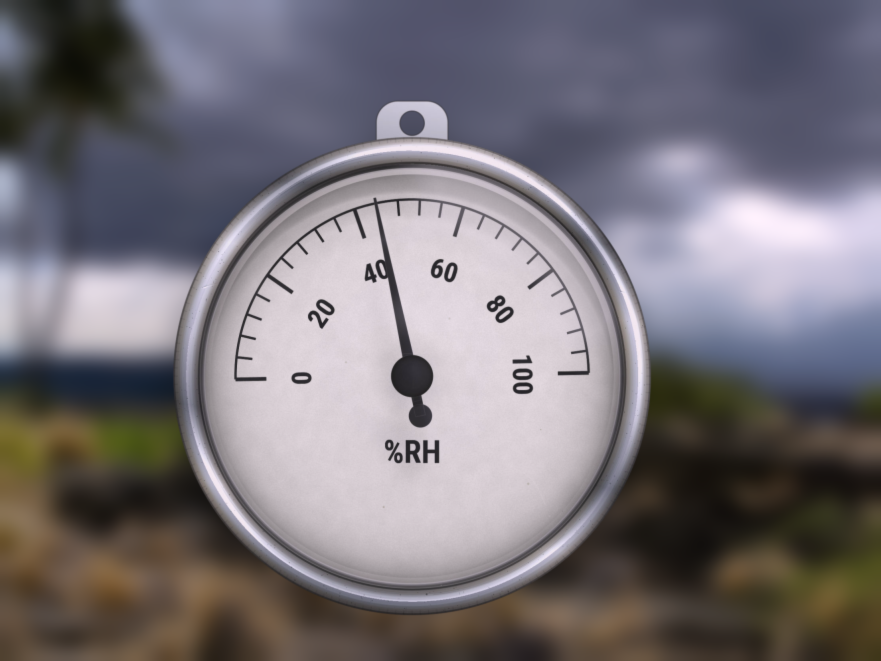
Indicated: 44,%
